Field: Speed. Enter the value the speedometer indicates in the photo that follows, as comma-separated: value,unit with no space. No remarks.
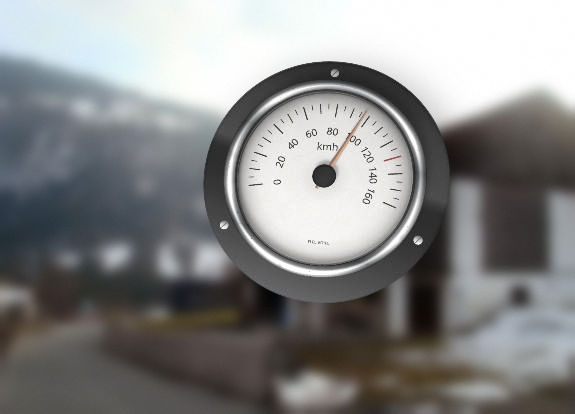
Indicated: 97.5,km/h
